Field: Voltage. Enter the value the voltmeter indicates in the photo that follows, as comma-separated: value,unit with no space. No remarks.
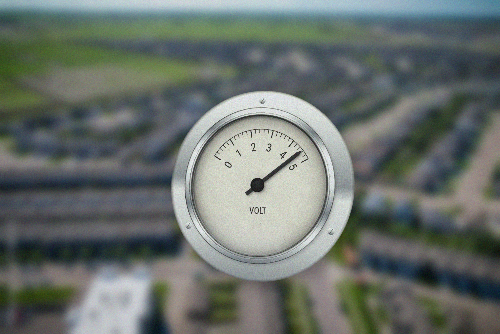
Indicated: 4.6,V
